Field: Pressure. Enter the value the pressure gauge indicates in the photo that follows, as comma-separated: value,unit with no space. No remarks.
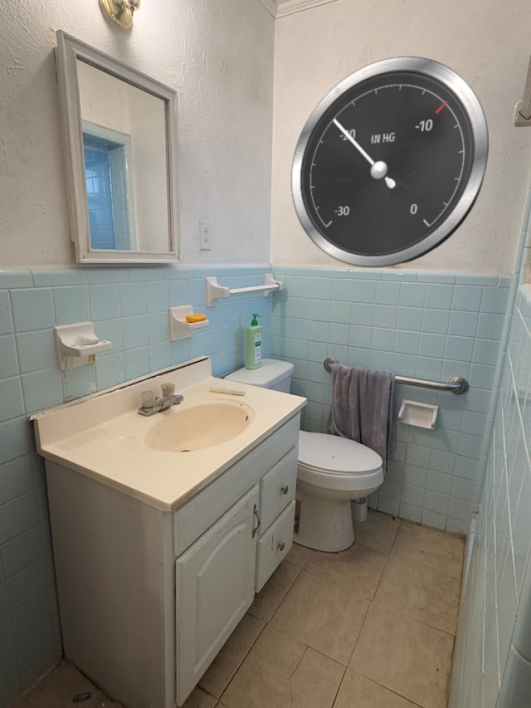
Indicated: -20,inHg
